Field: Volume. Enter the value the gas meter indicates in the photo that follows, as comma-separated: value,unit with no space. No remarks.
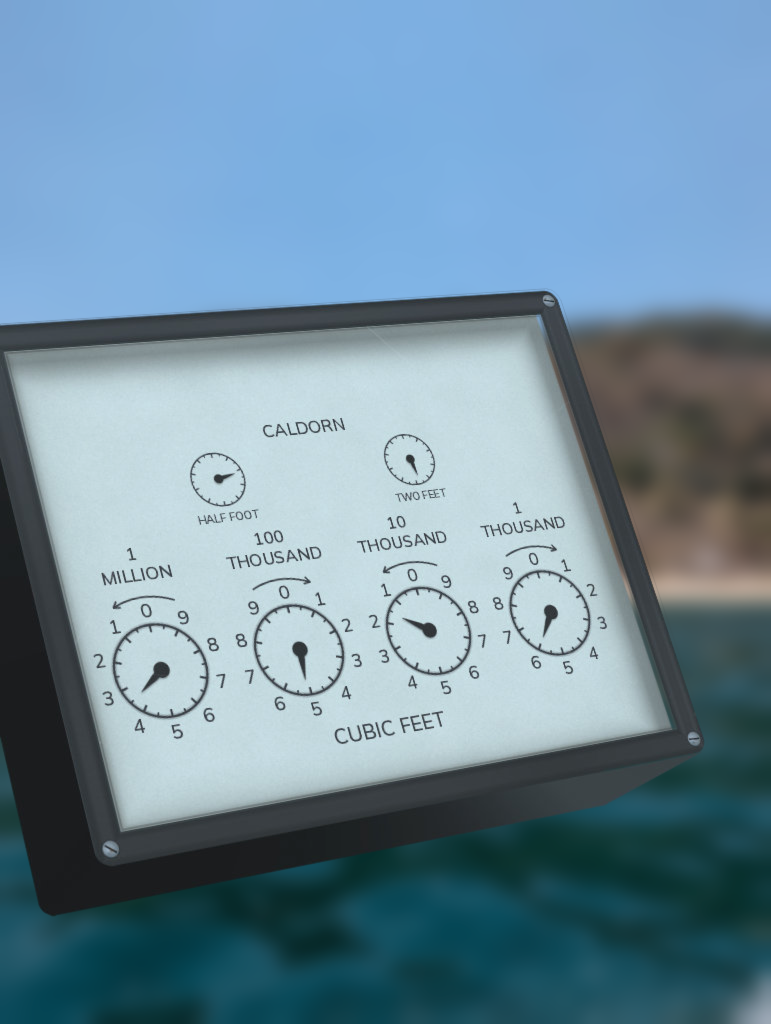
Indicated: 351600,ft³
